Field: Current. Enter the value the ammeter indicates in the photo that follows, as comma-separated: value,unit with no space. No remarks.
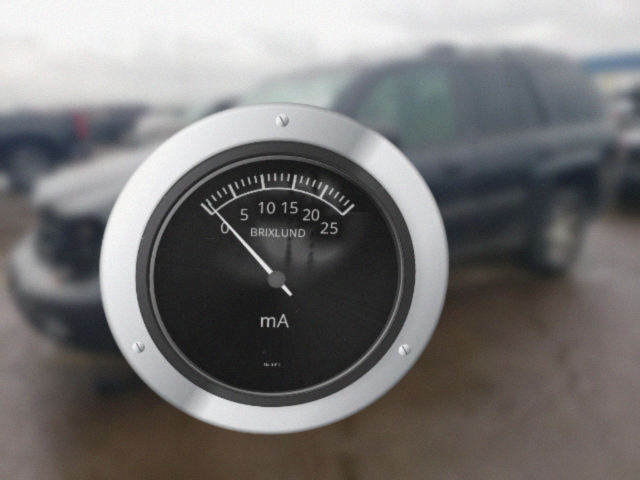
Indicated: 1,mA
